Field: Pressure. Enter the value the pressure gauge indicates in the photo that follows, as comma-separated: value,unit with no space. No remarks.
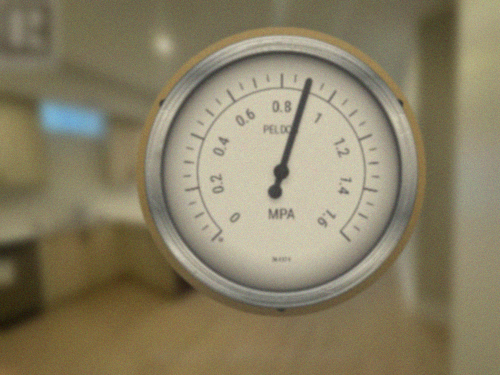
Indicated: 0.9,MPa
